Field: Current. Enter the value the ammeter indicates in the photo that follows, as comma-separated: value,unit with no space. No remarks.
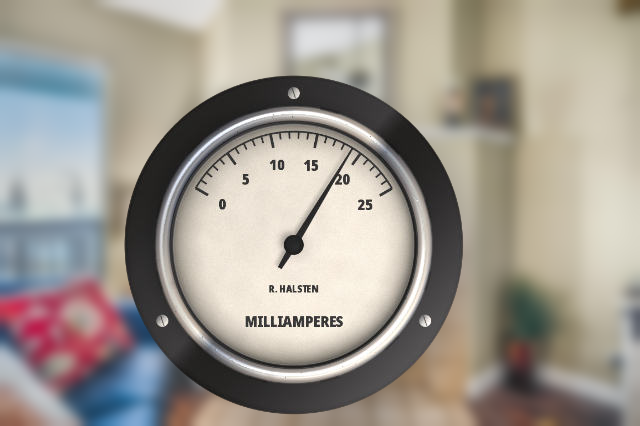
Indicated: 19,mA
